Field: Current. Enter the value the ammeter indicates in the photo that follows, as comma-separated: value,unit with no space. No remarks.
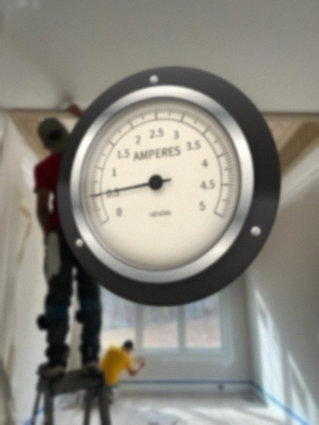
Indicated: 0.5,A
